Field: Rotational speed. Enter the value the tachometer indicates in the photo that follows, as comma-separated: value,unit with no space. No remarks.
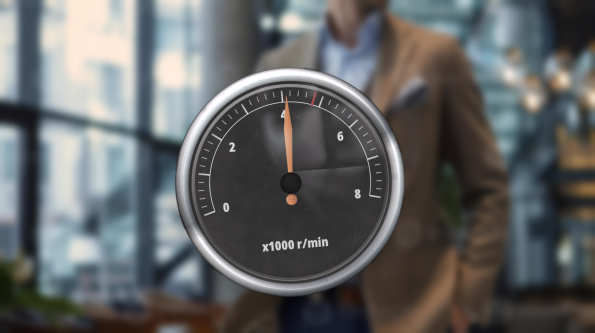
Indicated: 4100,rpm
